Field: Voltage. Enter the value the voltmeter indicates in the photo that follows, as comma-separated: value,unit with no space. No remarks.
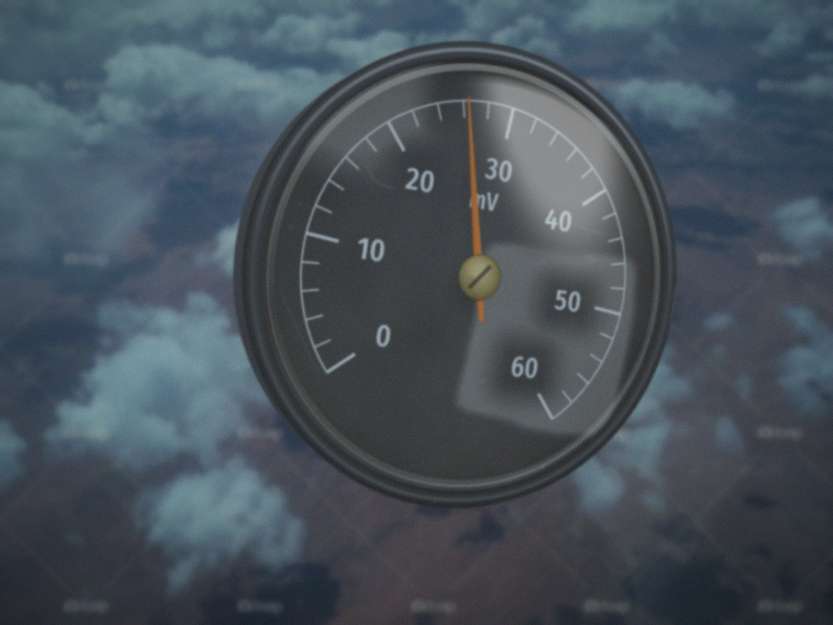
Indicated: 26,mV
